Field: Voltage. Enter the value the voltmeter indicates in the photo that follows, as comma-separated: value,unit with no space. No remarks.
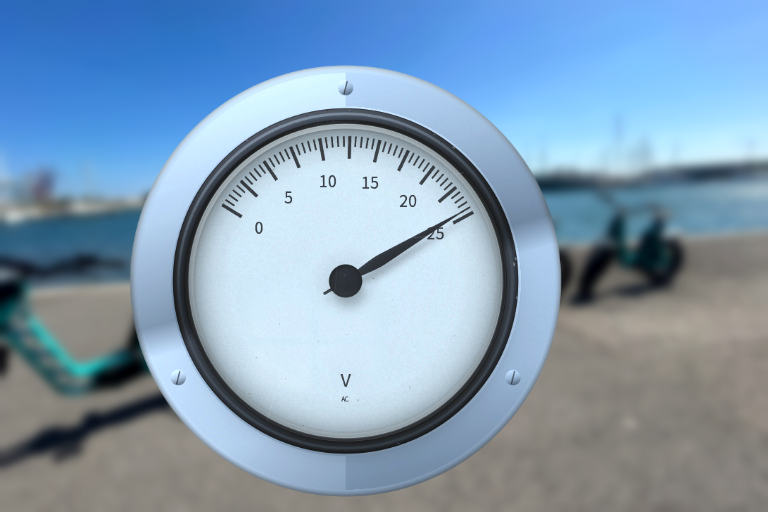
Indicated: 24.5,V
